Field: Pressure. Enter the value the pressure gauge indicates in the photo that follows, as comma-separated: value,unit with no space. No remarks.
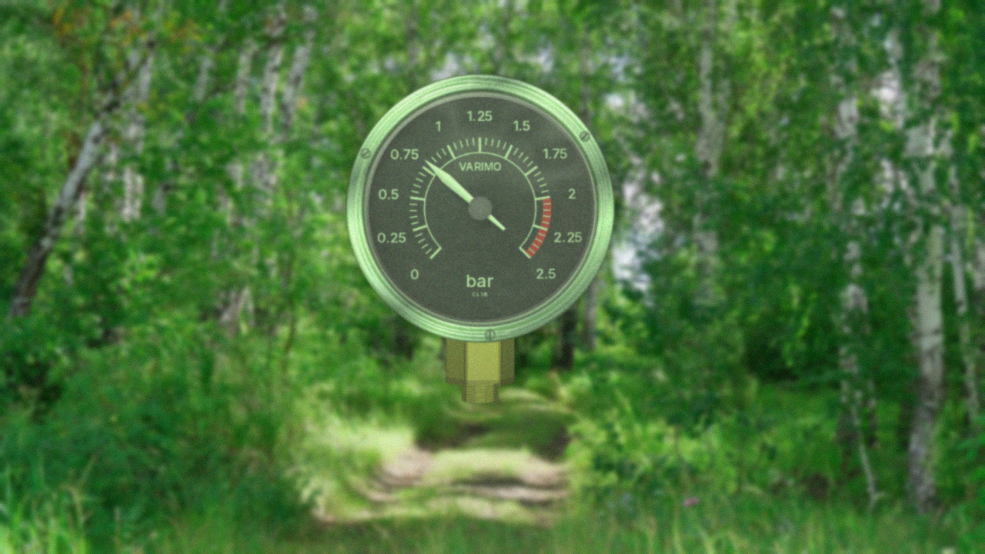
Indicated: 0.8,bar
